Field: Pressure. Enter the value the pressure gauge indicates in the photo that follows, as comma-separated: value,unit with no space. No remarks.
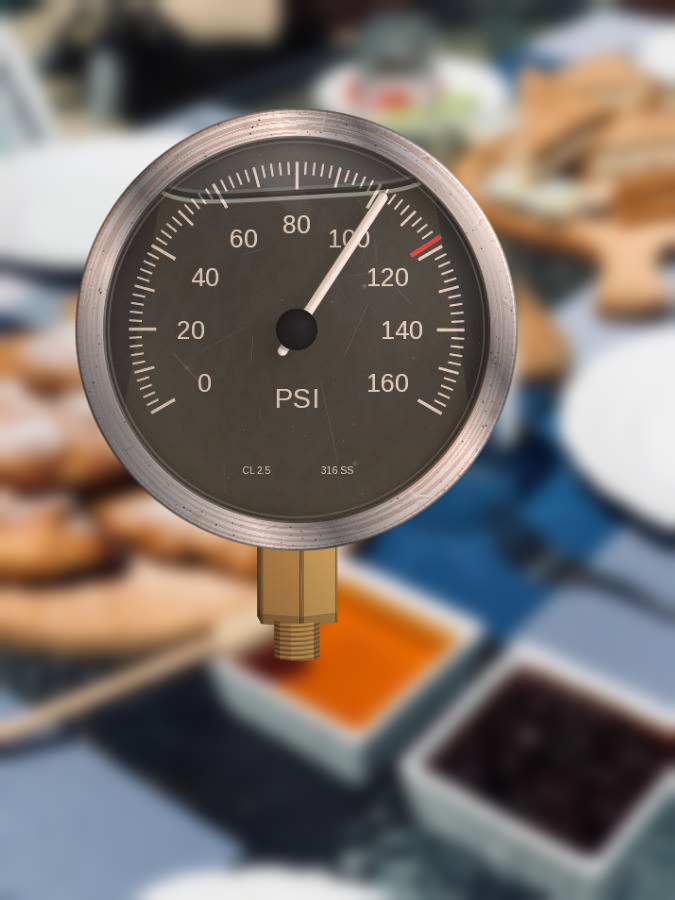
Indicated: 102,psi
